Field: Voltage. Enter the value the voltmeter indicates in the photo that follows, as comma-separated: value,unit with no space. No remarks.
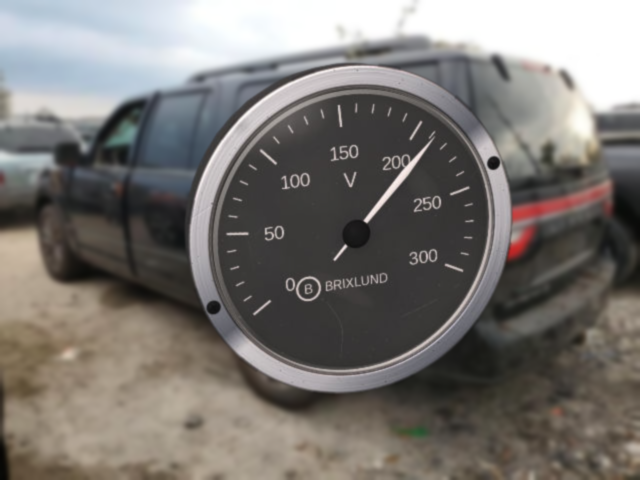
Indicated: 210,V
